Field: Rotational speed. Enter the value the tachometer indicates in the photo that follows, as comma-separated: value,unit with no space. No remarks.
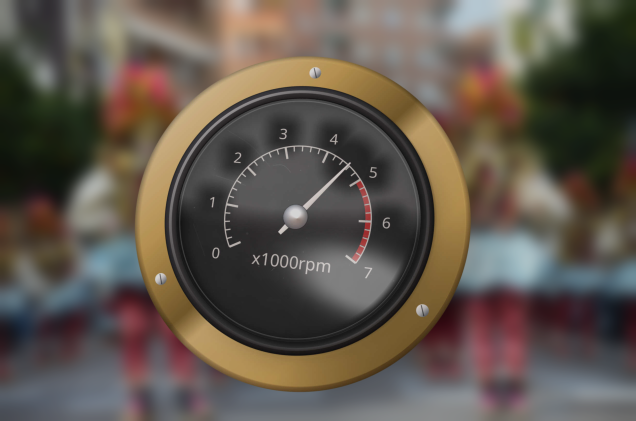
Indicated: 4600,rpm
